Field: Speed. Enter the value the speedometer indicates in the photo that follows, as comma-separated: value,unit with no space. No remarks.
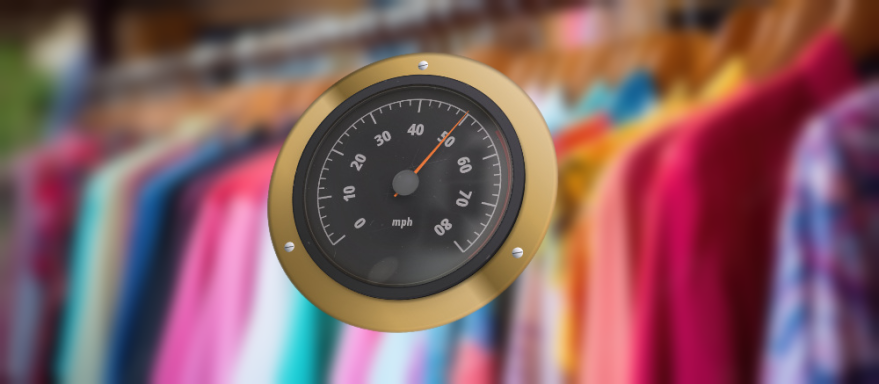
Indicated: 50,mph
